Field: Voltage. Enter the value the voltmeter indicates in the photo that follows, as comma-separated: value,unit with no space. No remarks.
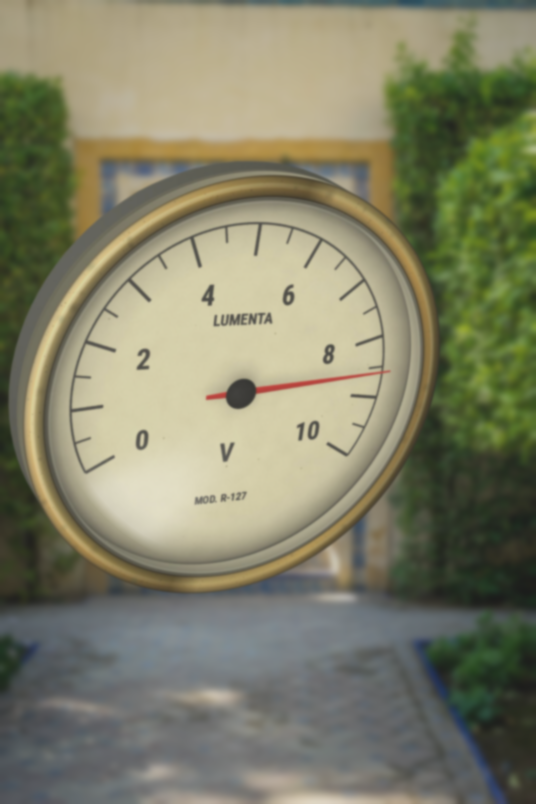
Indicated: 8.5,V
